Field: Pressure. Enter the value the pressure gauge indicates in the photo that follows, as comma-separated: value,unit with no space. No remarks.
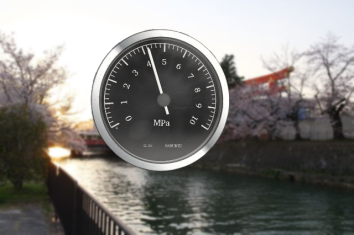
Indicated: 4.2,MPa
